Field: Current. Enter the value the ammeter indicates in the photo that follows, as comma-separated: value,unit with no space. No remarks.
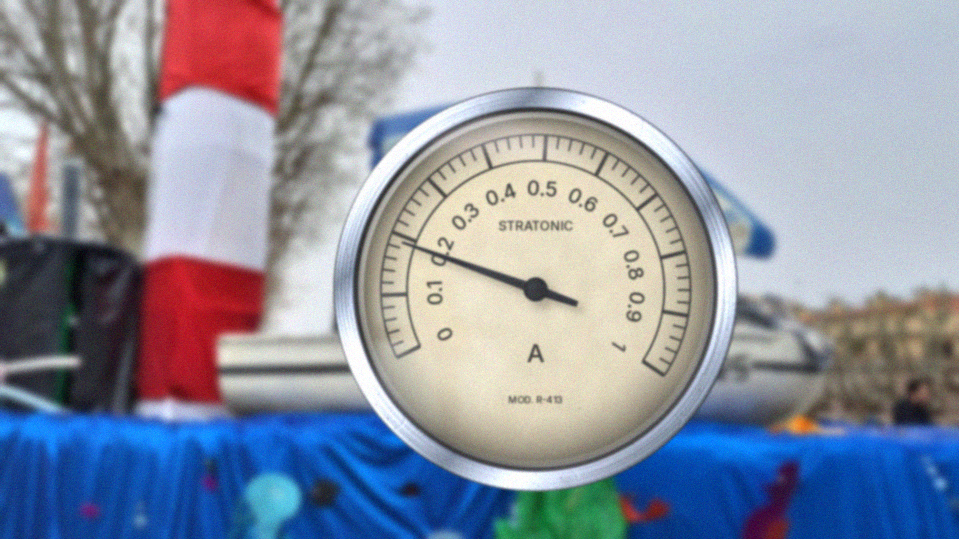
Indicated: 0.19,A
